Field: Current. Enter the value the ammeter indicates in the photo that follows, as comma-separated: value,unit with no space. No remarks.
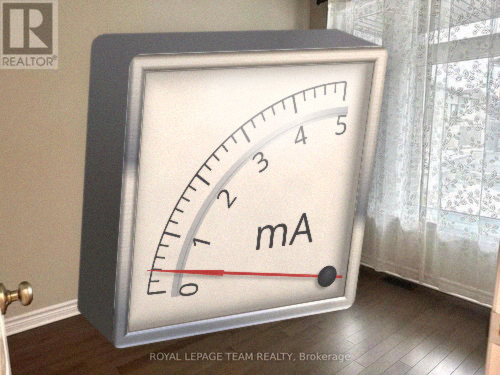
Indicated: 0.4,mA
